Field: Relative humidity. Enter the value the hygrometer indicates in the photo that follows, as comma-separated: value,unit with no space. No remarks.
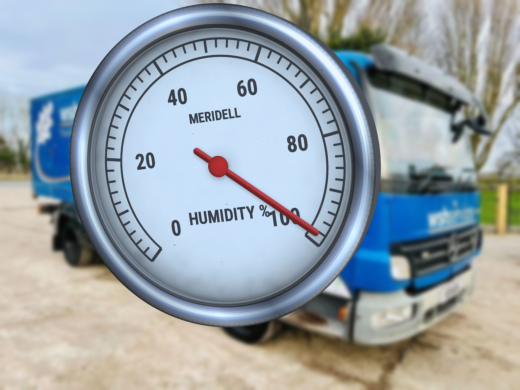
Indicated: 98,%
